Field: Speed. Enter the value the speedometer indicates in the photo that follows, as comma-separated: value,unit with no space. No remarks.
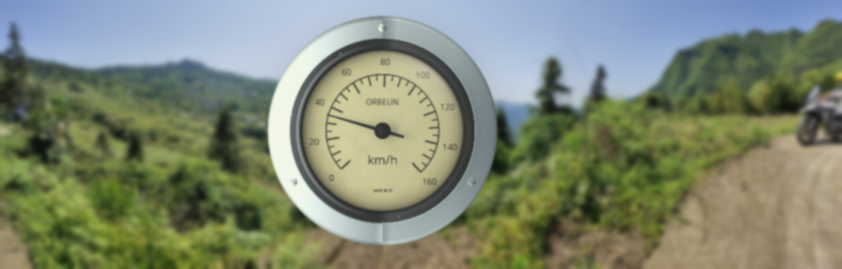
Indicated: 35,km/h
